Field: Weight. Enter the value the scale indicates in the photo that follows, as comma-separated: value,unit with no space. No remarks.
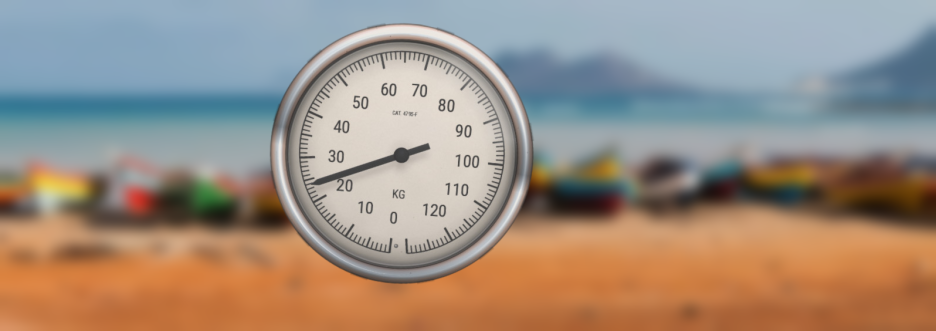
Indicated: 24,kg
